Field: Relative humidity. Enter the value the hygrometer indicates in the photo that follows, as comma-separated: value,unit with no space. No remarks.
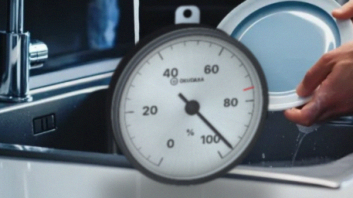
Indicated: 96,%
